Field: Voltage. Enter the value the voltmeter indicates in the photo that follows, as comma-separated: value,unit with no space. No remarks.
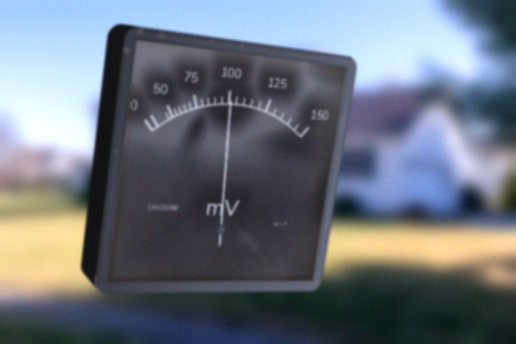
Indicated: 100,mV
